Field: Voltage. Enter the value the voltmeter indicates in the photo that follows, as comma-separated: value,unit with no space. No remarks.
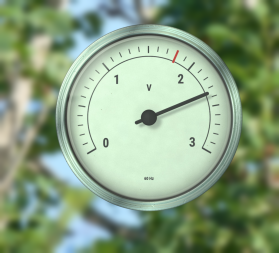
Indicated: 2.35,V
